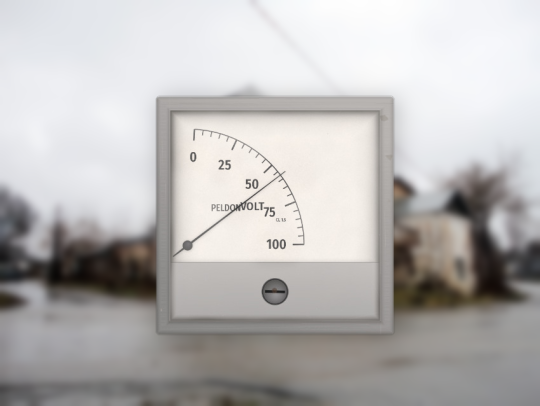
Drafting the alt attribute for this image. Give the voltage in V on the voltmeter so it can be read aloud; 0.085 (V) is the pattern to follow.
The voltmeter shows 57.5 (V)
